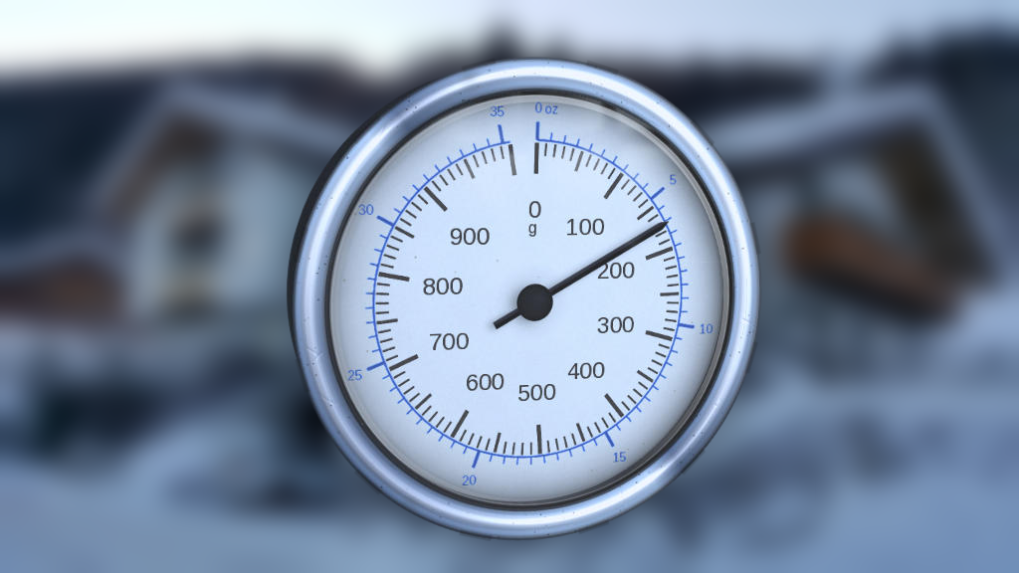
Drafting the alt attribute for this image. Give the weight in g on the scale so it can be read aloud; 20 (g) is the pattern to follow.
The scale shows 170 (g)
